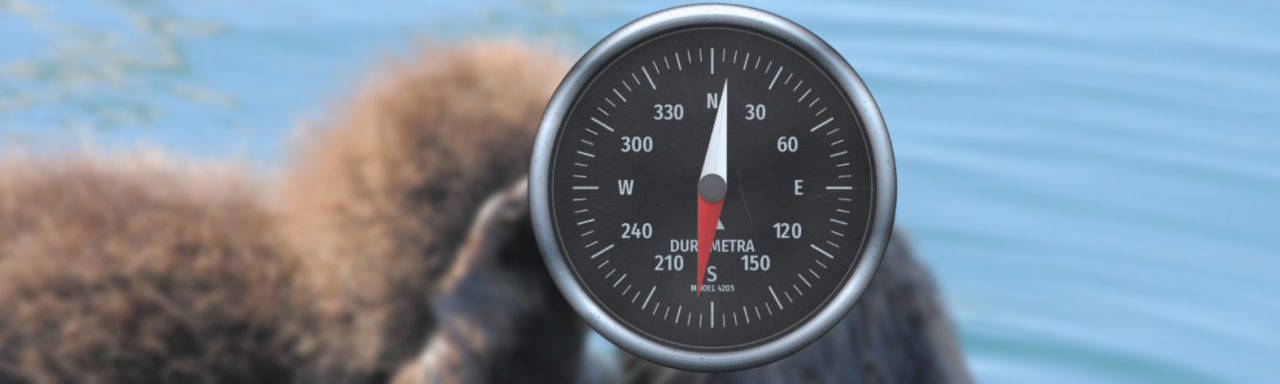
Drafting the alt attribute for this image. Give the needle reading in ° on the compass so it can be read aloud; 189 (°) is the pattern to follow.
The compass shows 187.5 (°)
